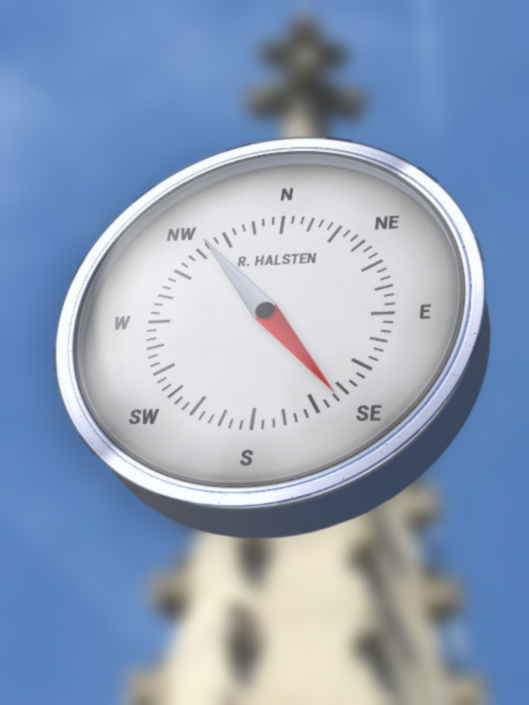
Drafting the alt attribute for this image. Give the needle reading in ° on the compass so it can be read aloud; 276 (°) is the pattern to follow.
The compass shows 140 (°)
